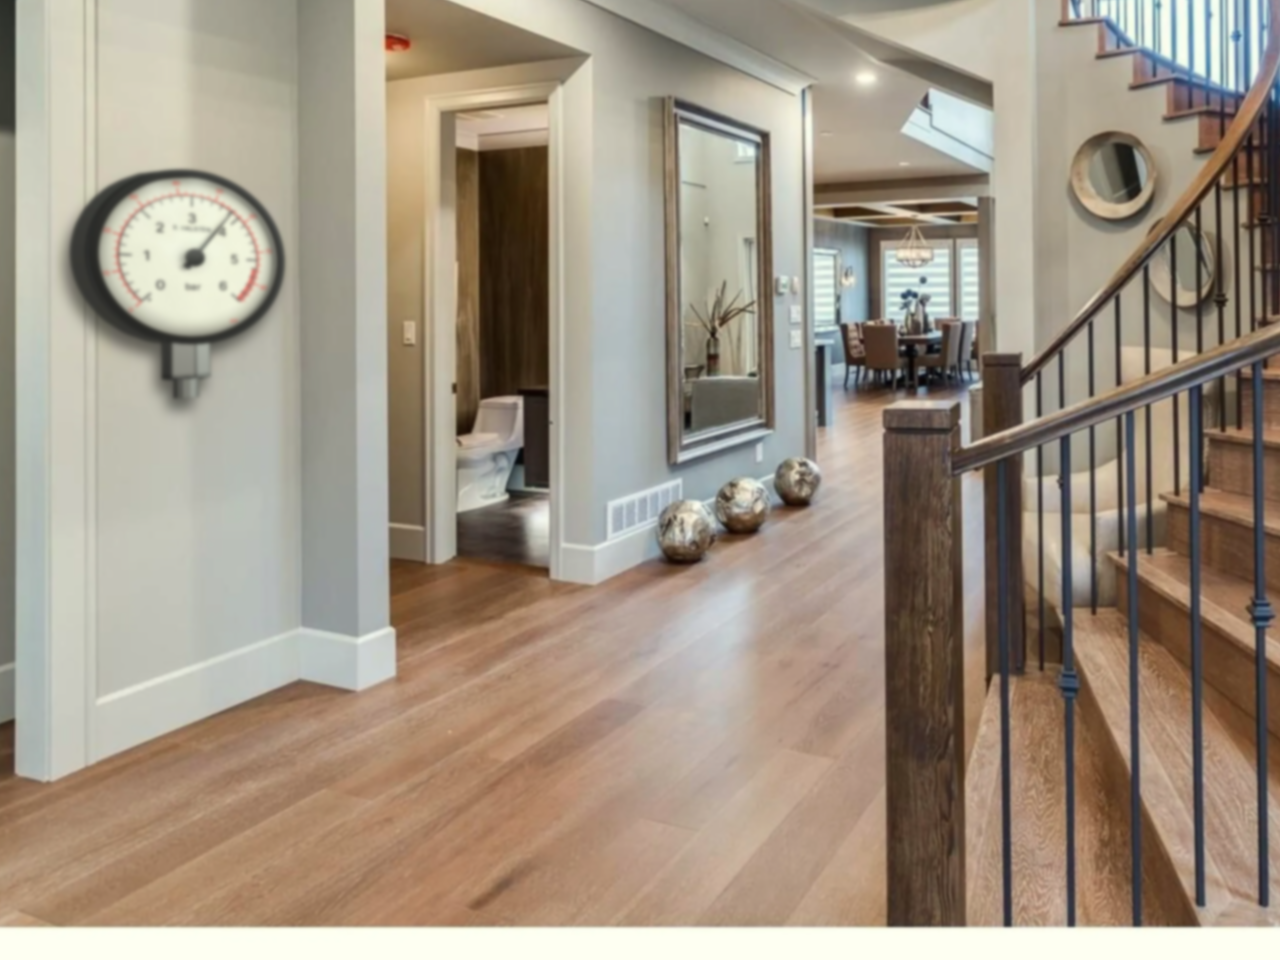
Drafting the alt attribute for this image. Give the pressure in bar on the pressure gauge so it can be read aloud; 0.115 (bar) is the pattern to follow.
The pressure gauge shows 3.8 (bar)
